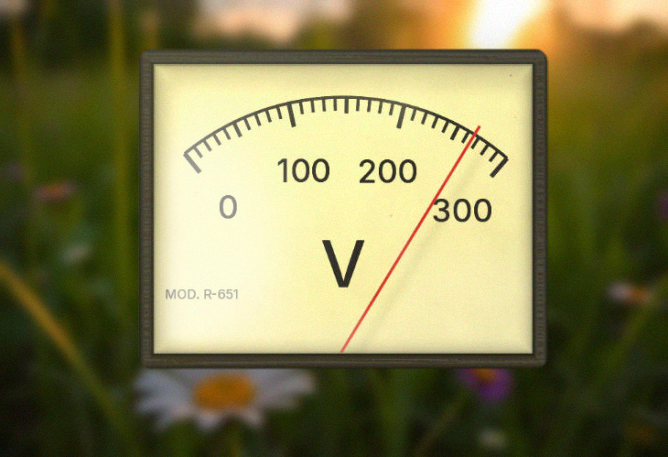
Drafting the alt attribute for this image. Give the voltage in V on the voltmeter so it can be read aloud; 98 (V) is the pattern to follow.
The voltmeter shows 265 (V)
